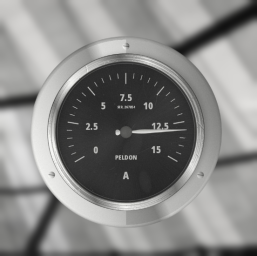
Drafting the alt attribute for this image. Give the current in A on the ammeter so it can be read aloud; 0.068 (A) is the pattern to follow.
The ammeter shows 13 (A)
